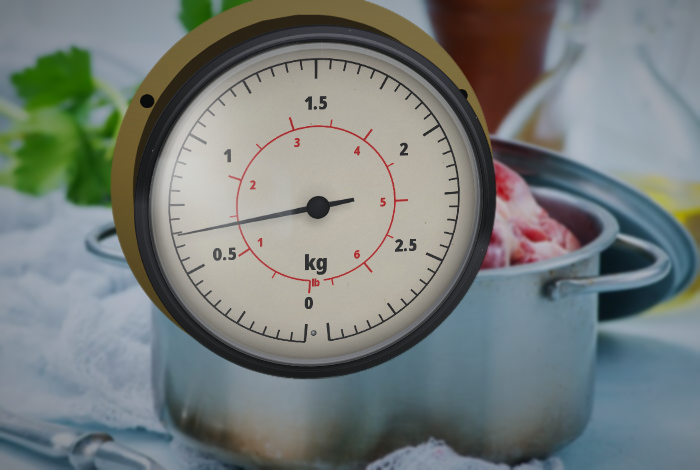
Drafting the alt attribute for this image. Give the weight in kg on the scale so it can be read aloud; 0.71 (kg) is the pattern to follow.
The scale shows 0.65 (kg)
